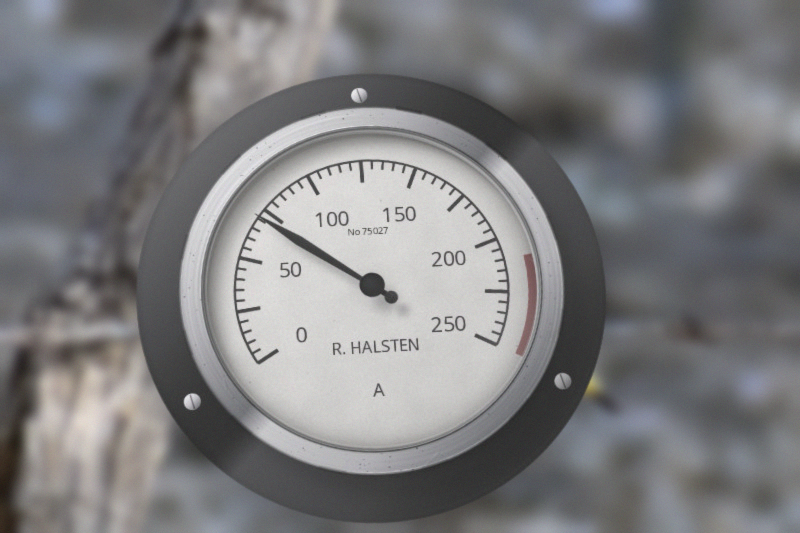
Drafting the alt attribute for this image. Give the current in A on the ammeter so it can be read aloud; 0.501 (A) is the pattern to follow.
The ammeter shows 70 (A)
